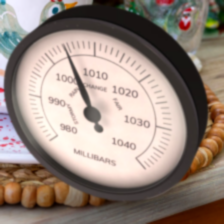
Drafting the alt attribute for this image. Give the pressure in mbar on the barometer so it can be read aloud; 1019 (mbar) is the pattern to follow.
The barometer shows 1005 (mbar)
